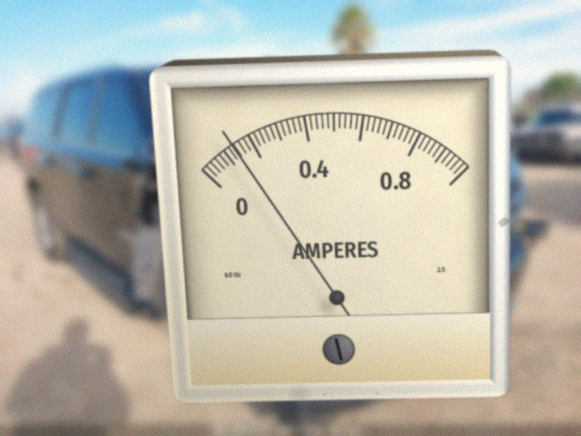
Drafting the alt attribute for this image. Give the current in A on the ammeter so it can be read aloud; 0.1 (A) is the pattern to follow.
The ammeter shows 0.14 (A)
